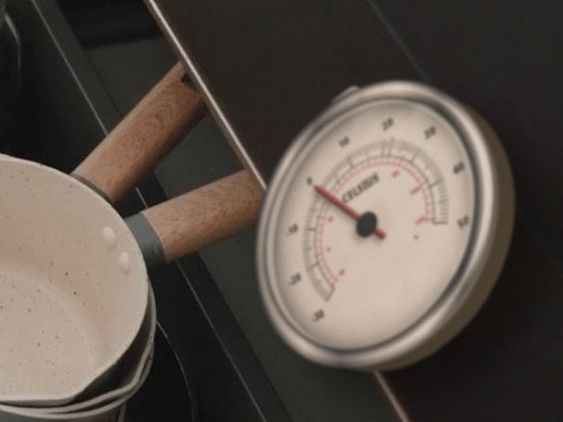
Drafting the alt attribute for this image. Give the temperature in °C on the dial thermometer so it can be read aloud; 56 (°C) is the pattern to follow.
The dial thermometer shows 0 (°C)
